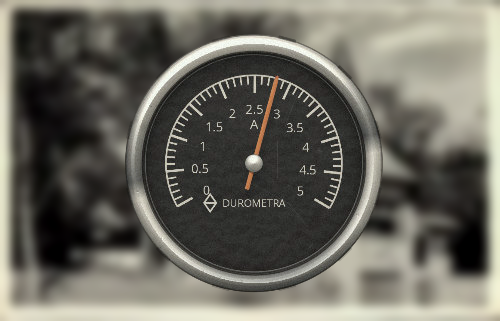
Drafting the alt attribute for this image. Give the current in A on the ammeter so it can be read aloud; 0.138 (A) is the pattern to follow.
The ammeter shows 2.8 (A)
